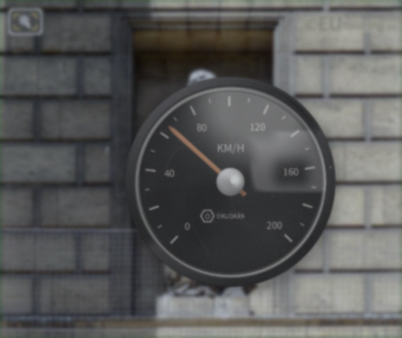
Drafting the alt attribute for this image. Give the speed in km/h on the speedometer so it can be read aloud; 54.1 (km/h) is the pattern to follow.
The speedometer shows 65 (km/h)
